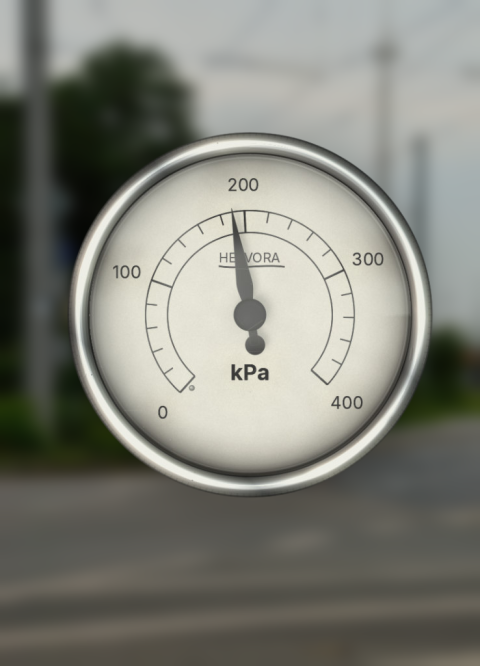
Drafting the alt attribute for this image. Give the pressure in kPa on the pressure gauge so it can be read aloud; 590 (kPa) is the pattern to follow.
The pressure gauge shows 190 (kPa)
